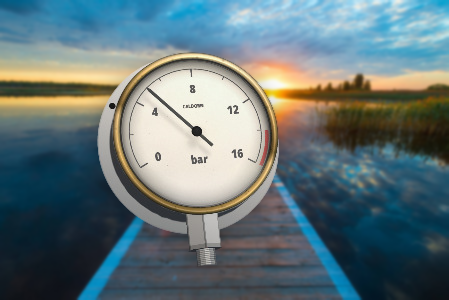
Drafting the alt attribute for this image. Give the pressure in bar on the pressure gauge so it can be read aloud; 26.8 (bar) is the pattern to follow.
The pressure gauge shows 5 (bar)
